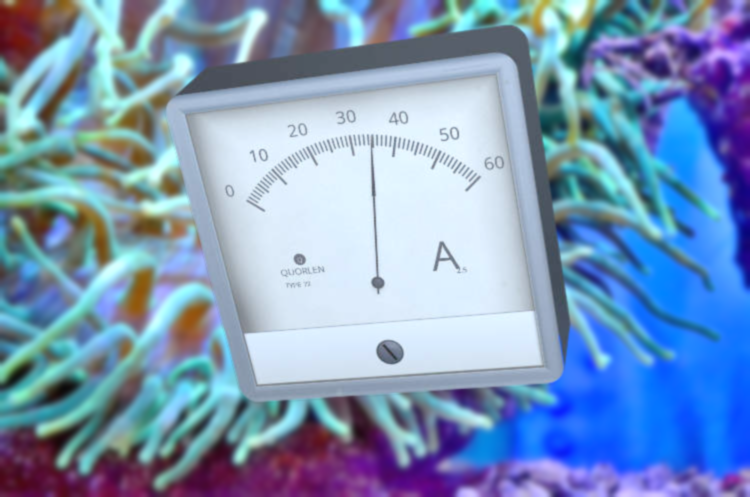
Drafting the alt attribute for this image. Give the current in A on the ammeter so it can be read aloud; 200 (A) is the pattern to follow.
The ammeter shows 35 (A)
